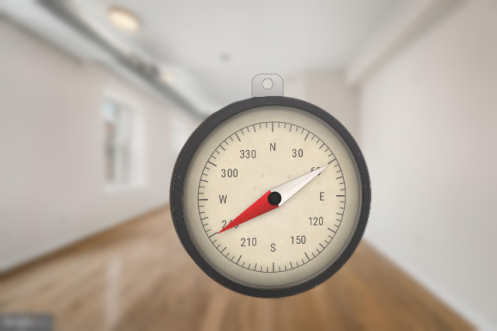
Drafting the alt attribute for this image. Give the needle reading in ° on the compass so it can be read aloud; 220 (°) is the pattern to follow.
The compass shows 240 (°)
